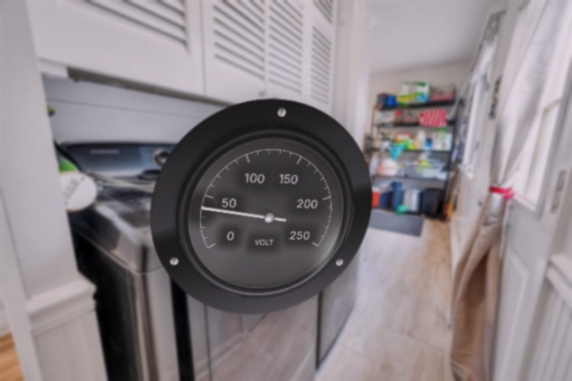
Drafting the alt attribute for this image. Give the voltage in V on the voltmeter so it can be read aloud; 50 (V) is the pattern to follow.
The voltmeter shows 40 (V)
